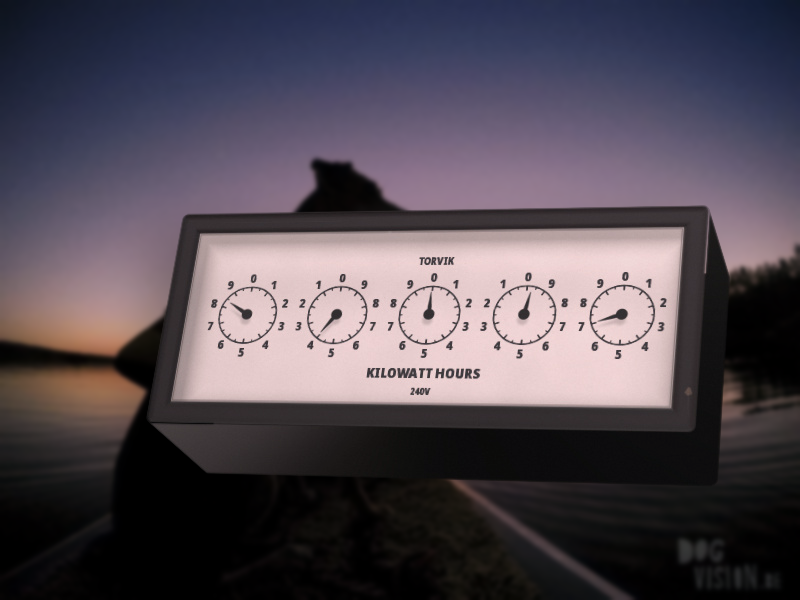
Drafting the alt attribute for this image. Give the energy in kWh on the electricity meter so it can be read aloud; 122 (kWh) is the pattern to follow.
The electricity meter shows 83997 (kWh)
